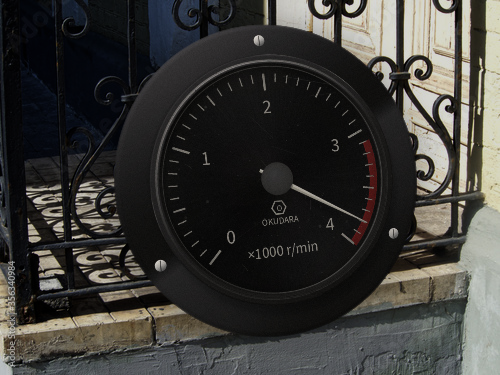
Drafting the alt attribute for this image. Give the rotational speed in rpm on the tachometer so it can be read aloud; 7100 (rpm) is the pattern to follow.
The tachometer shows 3800 (rpm)
